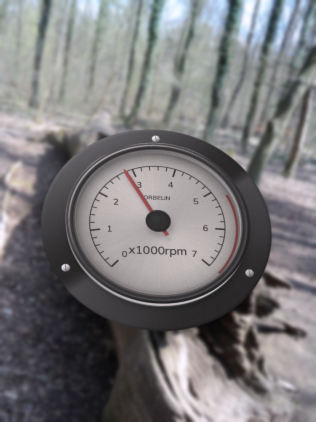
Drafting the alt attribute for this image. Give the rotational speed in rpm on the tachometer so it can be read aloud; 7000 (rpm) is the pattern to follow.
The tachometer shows 2800 (rpm)
